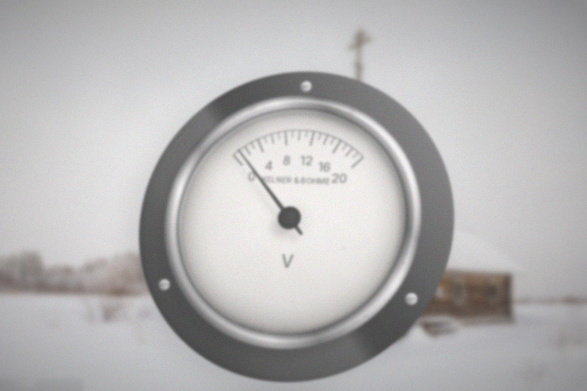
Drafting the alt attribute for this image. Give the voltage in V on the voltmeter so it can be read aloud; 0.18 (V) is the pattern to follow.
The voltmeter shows 1 (V)
